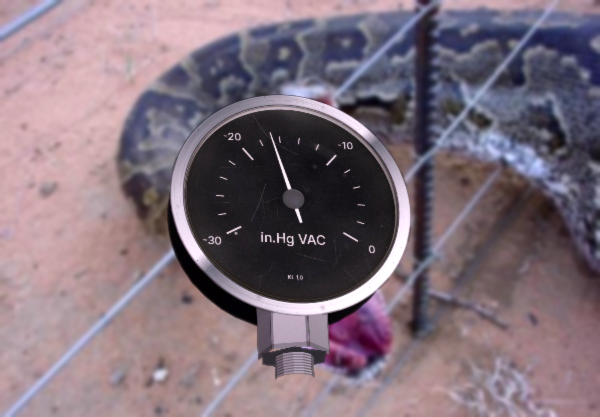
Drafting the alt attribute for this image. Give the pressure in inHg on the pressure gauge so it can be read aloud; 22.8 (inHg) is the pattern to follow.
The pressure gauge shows -17 (inHg)
